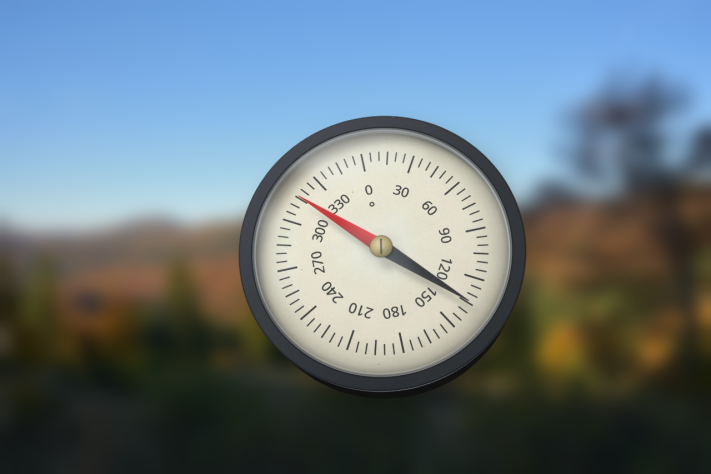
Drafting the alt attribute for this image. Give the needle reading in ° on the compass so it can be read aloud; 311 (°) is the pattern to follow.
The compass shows 315 (°)
